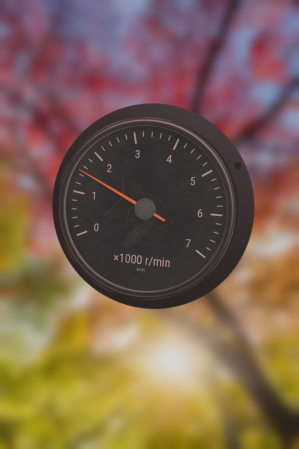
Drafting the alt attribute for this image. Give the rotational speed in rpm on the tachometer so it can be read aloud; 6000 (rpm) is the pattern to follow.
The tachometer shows 1500 (rpm)
